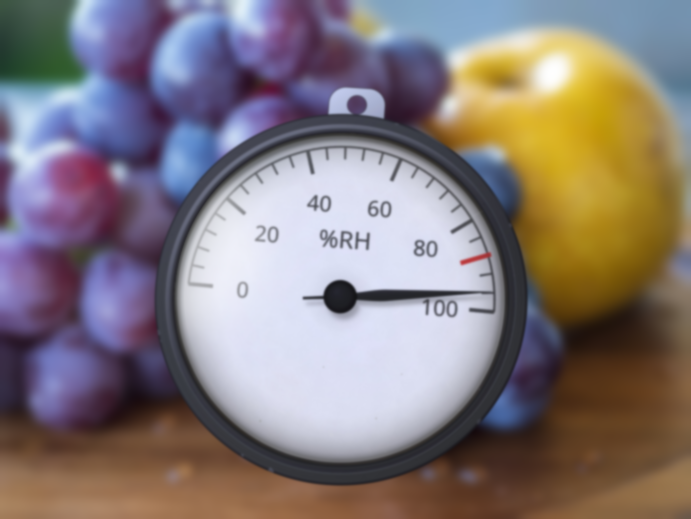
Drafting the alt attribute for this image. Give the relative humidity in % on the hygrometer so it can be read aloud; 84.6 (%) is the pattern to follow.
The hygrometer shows 96 (%)
